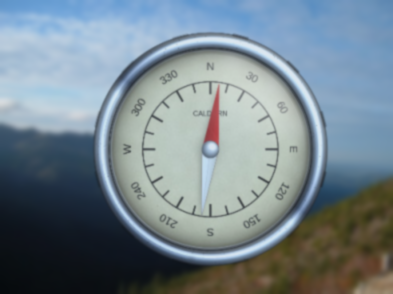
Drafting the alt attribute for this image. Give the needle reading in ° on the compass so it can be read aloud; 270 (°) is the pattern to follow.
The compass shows 7.5 (°)
